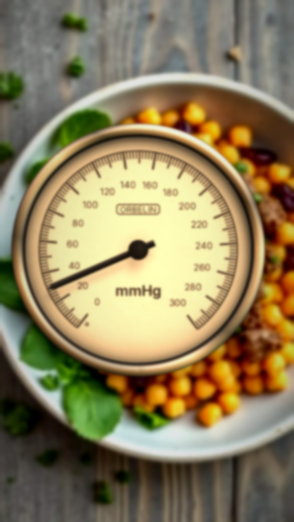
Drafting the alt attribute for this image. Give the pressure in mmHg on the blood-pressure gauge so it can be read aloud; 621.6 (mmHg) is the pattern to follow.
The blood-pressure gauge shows 30 (mmHg)
